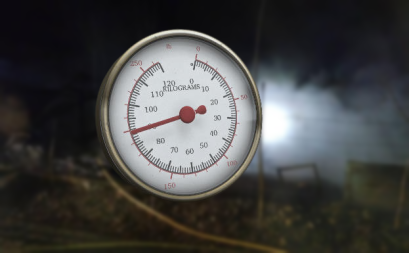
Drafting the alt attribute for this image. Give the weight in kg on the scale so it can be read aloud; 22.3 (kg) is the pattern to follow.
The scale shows 90 (kg)
